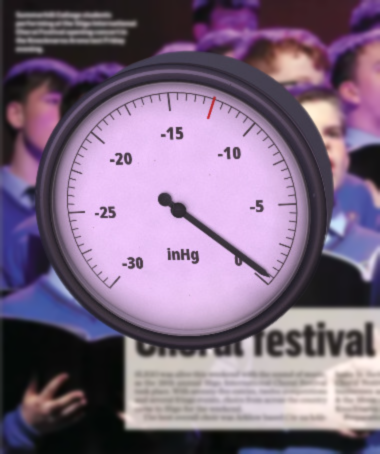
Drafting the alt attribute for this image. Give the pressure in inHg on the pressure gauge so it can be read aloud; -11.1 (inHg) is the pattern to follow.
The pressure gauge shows -0.5 (inHg)
